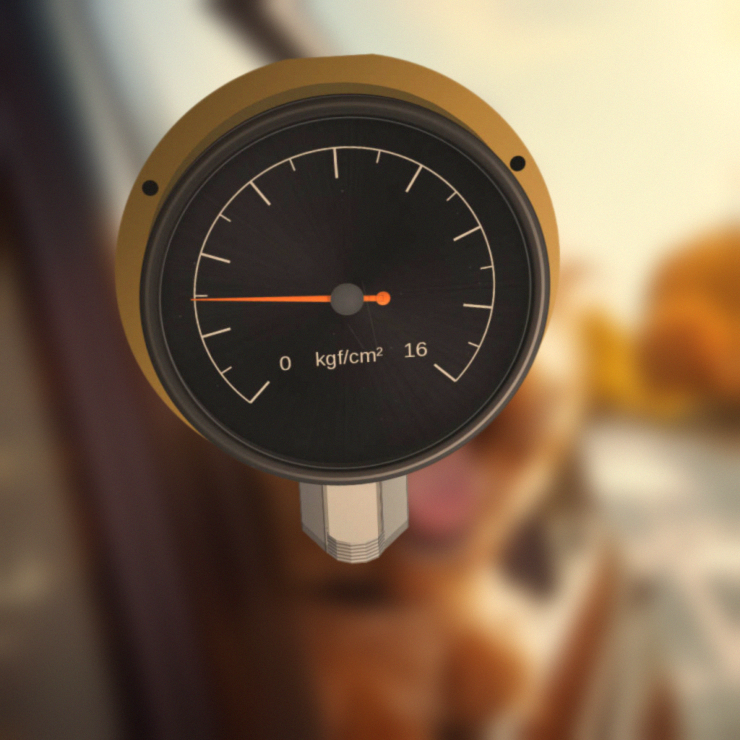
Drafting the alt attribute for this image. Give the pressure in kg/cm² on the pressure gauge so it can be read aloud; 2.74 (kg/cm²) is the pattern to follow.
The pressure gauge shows 3 (kg/cm²)
